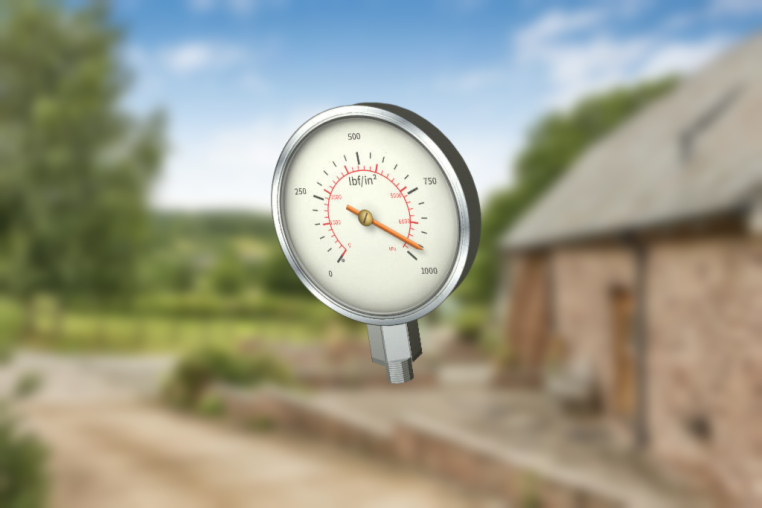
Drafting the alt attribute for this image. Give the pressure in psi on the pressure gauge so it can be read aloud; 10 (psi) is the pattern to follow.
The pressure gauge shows 950 (psi)
